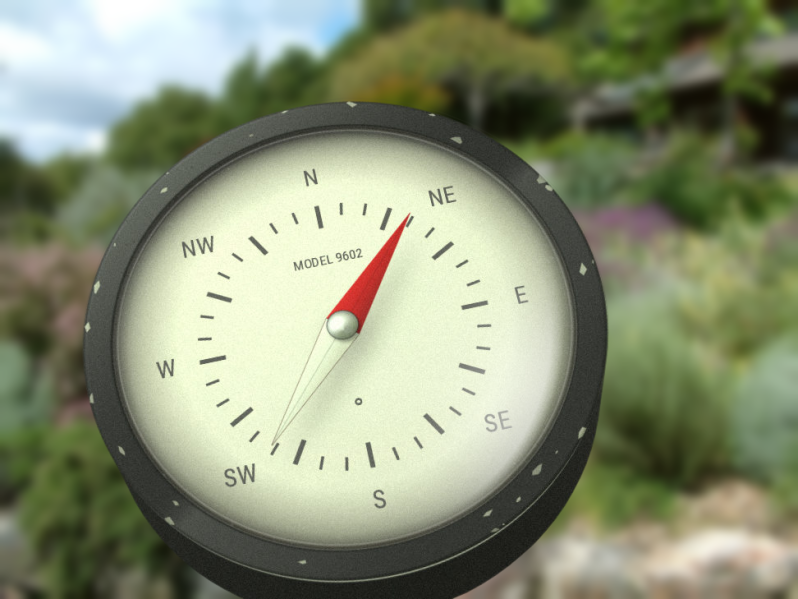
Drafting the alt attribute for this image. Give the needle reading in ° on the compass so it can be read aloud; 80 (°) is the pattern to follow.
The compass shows 40 (°)
